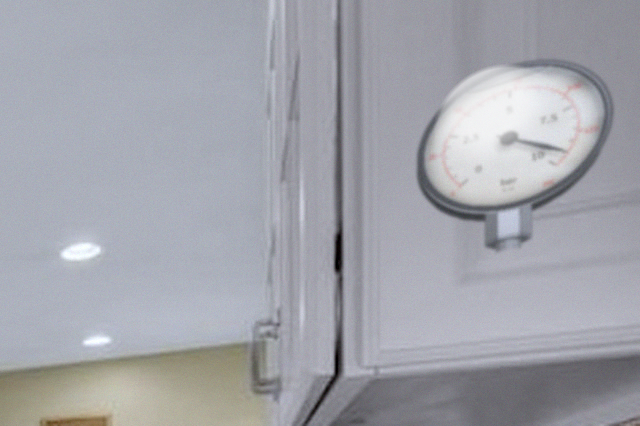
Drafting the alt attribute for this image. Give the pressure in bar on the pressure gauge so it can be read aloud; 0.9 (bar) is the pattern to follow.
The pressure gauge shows 9.5 (bar)
